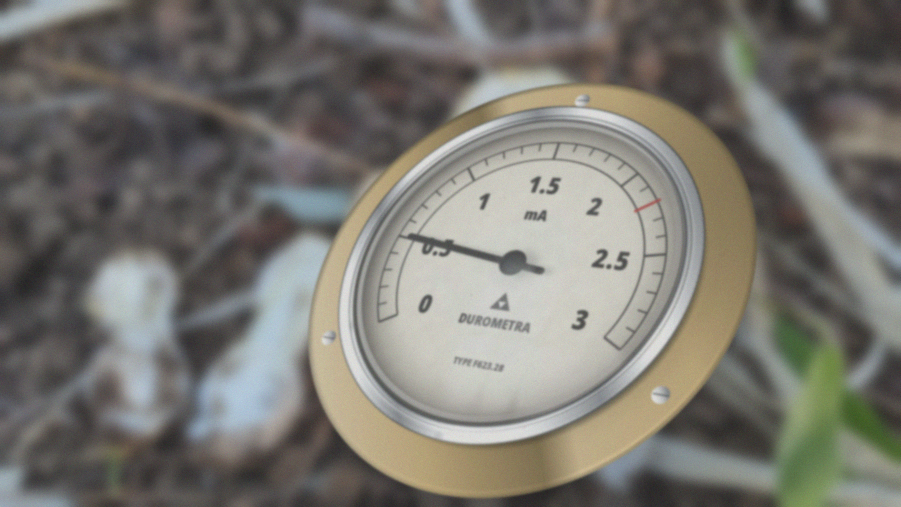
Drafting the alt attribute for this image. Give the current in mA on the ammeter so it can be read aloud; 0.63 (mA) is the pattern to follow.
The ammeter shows 0.5 (mA)
